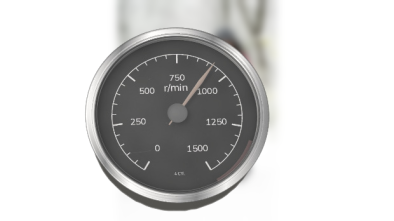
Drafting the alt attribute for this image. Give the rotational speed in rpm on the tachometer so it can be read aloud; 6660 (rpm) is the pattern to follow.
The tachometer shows 925 (rpm)
